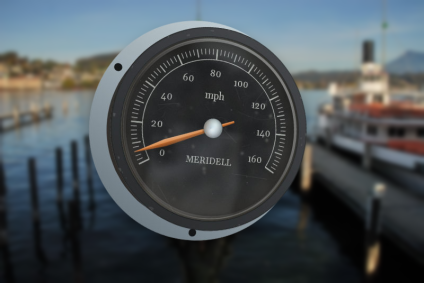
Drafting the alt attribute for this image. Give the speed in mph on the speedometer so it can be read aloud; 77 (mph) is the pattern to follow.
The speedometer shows 6 (mph)
